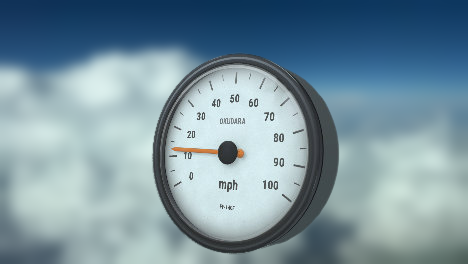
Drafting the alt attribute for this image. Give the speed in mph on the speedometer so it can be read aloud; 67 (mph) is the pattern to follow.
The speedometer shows 12.5 (mph)
